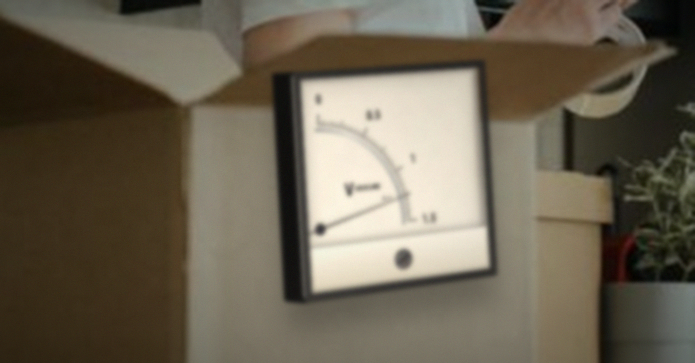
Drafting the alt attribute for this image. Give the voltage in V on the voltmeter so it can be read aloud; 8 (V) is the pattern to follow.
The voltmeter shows 1.25 (V)
